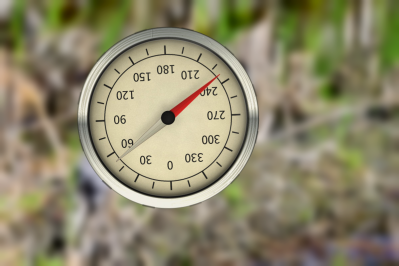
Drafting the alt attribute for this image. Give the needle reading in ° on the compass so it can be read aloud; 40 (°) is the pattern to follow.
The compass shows 232.5 (°)
